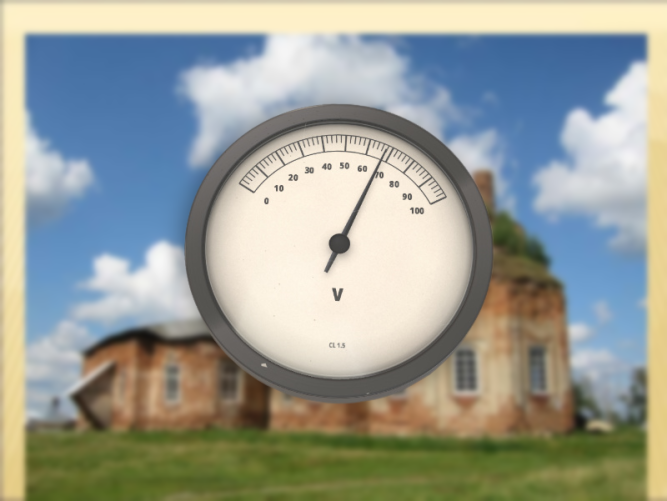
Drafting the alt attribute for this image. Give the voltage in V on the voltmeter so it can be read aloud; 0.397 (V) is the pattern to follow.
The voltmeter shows 68 (V)
